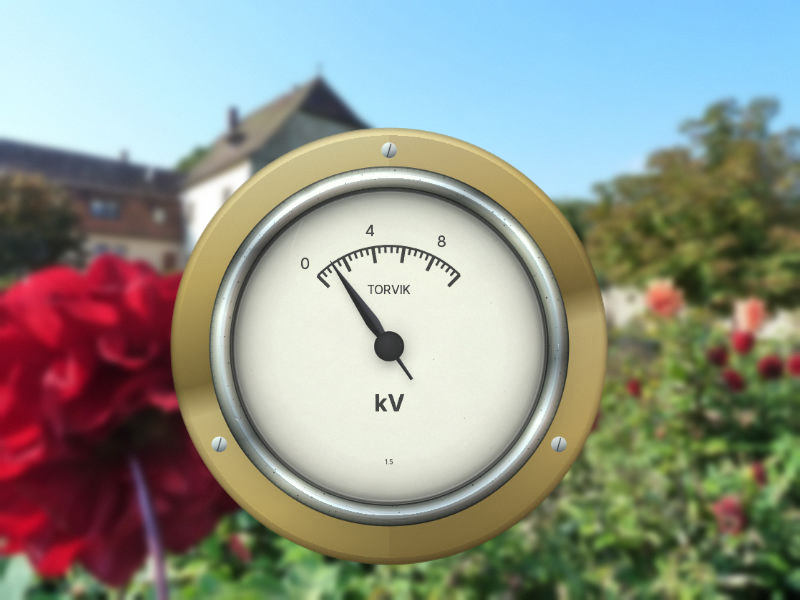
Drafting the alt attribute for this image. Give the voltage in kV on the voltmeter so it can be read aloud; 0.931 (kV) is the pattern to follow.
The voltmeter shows 1.2 (kV)
